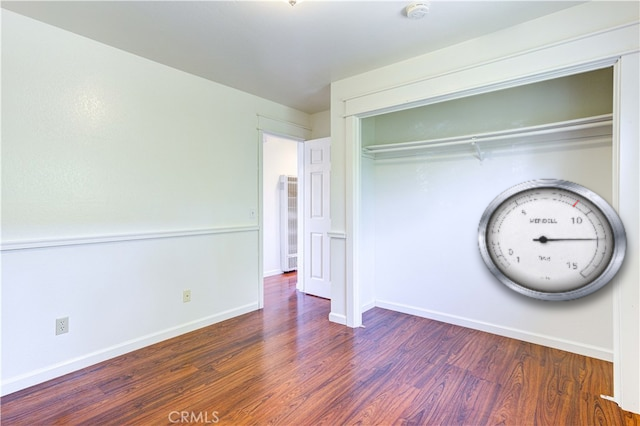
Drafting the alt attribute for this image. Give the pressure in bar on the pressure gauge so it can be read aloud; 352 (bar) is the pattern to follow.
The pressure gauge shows 12 (bar)
